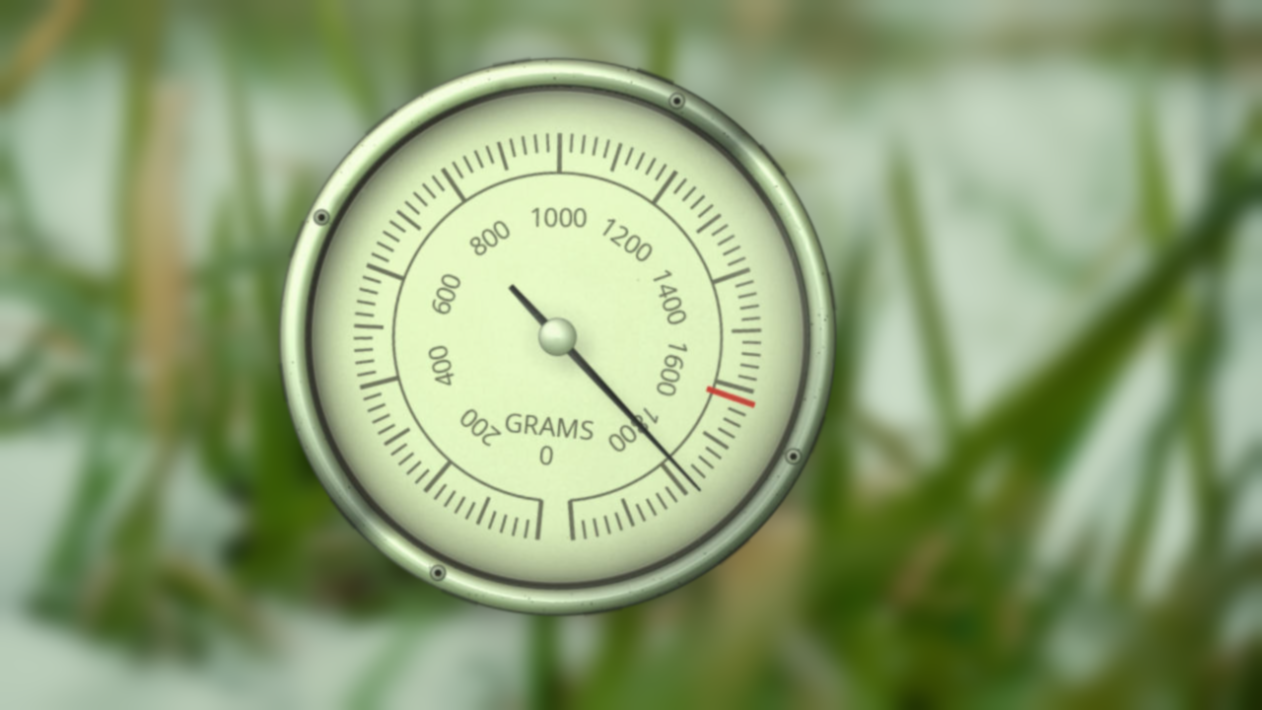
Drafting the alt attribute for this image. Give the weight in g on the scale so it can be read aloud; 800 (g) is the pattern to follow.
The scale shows 1780 (g)
